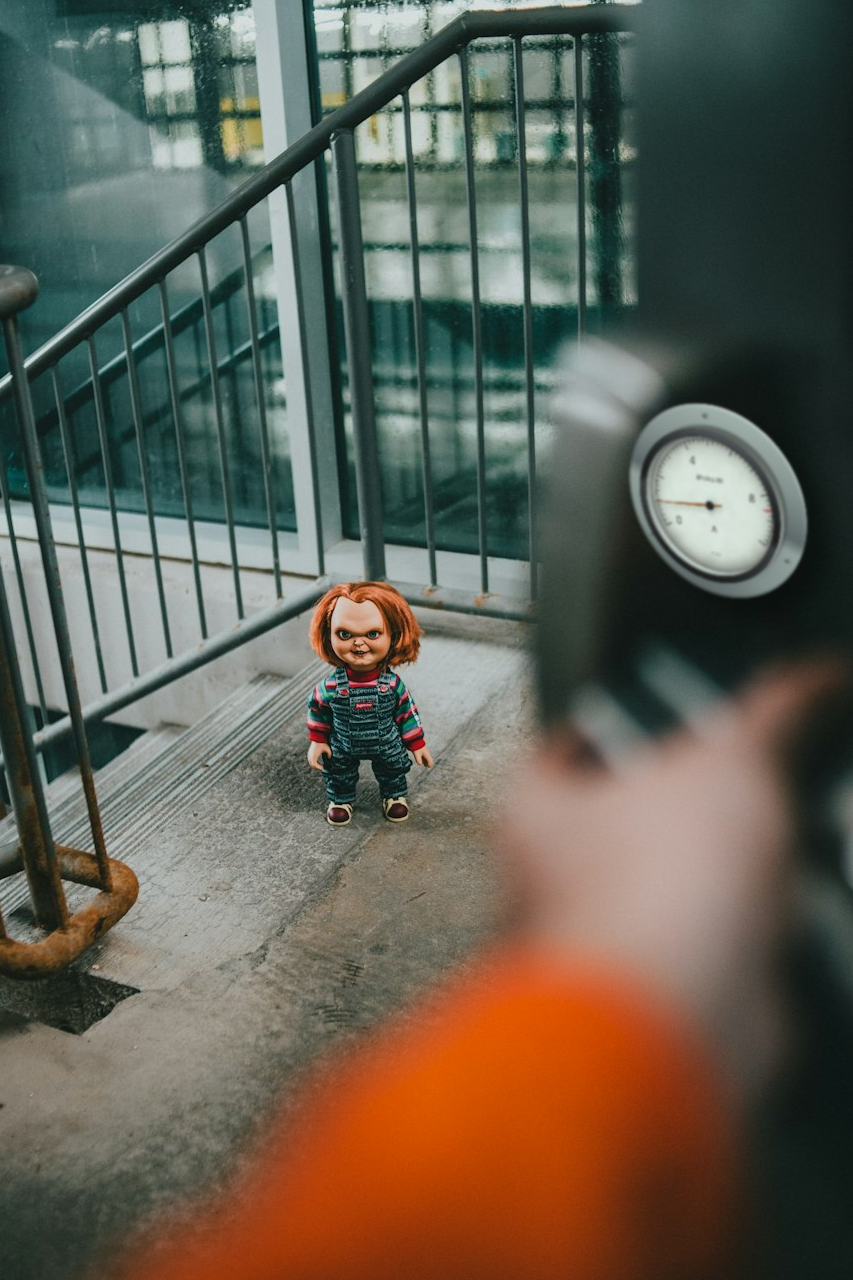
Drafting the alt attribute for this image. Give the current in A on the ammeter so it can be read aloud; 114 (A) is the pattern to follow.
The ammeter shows 1 (A)
